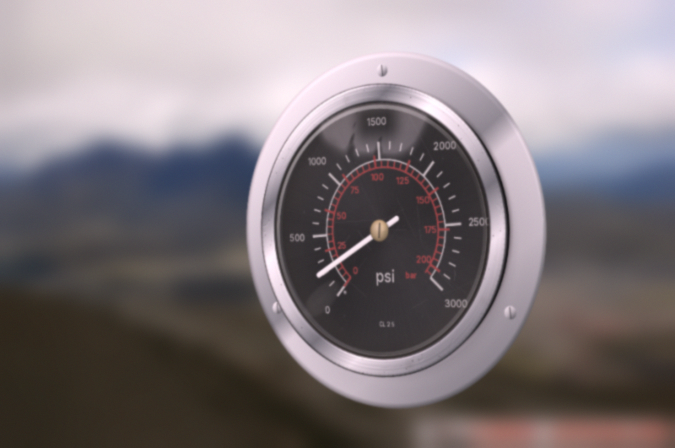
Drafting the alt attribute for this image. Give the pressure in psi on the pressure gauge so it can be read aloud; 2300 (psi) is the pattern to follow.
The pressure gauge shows 200 (psi)
